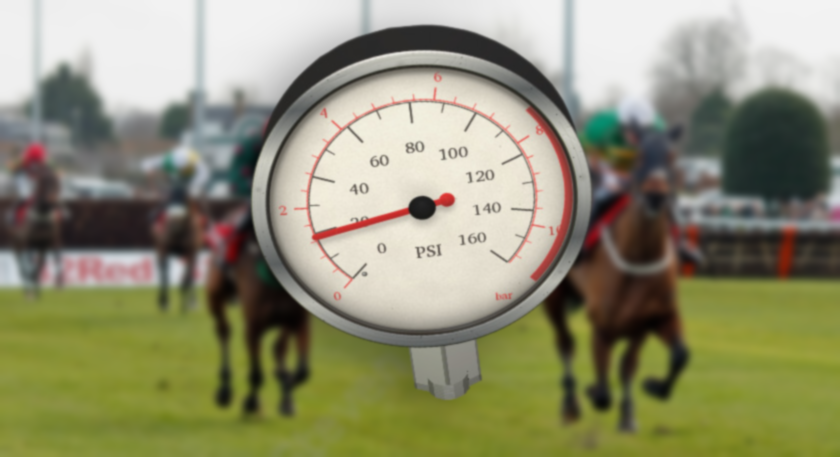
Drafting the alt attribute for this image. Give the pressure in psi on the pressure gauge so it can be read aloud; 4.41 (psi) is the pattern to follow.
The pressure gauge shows 20 (psi)
